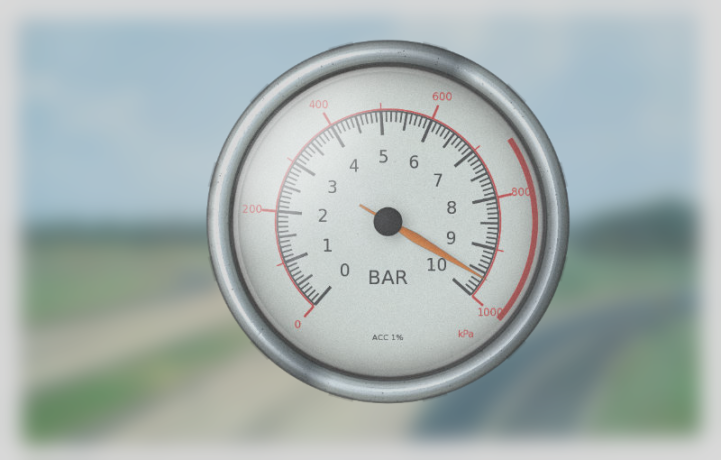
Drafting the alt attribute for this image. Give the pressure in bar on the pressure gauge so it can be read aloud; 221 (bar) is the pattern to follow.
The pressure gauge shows 9.6 (bar)
